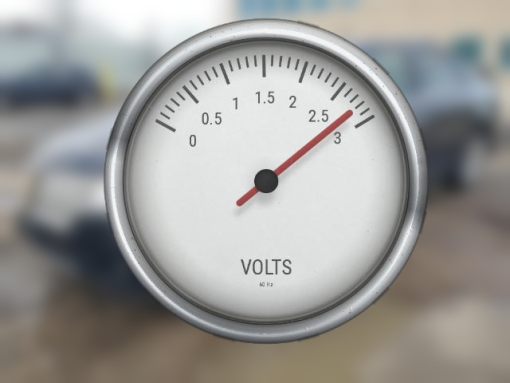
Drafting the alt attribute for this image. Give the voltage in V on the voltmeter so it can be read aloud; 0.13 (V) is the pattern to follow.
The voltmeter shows 2.8 (V)
